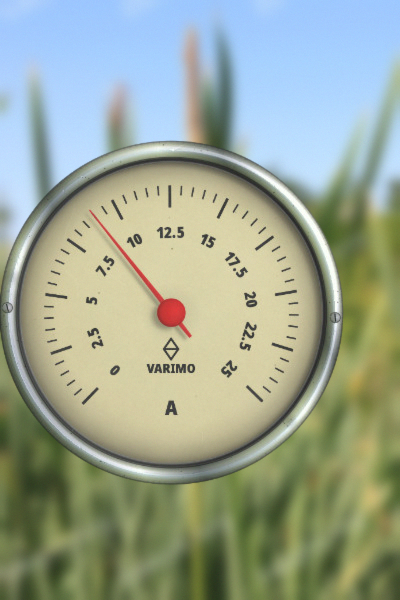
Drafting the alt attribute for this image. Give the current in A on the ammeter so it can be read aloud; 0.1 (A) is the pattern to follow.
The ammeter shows 9 (A)
